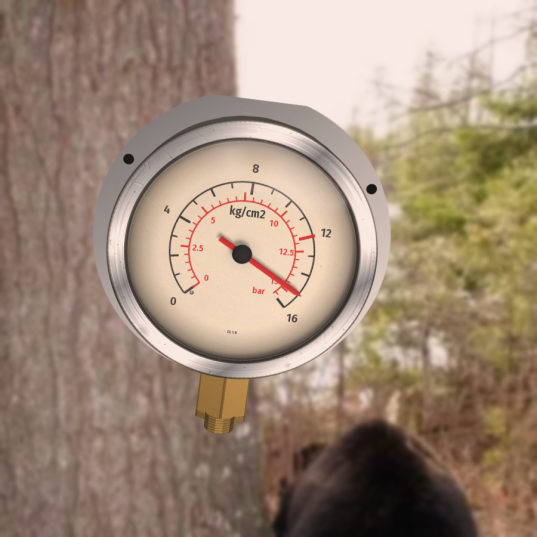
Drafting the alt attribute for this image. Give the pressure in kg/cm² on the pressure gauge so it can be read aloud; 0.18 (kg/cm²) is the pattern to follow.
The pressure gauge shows 15 (kg/cm²)
